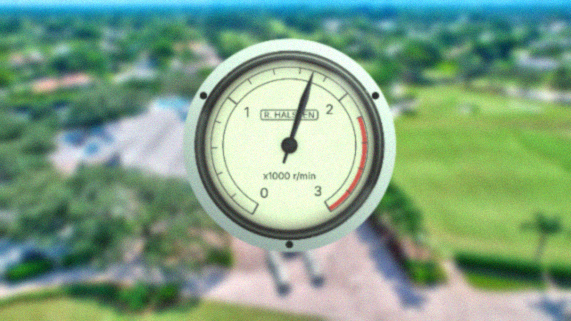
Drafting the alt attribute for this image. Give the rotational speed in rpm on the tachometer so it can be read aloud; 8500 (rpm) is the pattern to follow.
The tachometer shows 1700 (rpm)
